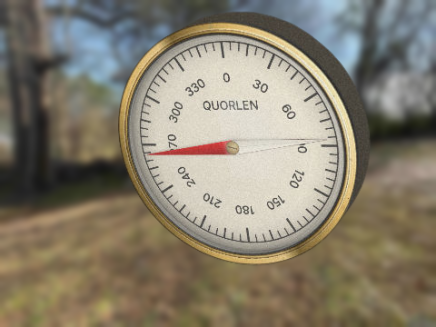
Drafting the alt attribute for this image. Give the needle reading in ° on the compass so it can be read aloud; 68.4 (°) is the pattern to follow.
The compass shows 265 (°)
